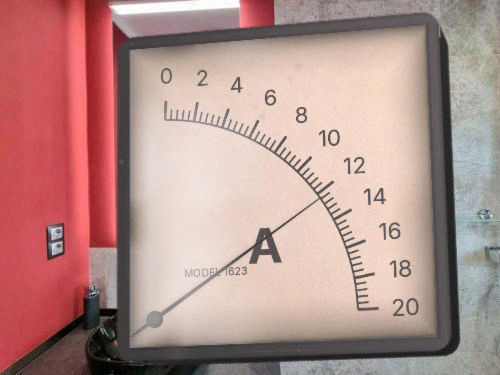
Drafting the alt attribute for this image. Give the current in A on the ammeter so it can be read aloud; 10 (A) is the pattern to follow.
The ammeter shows 12.4 (A)
